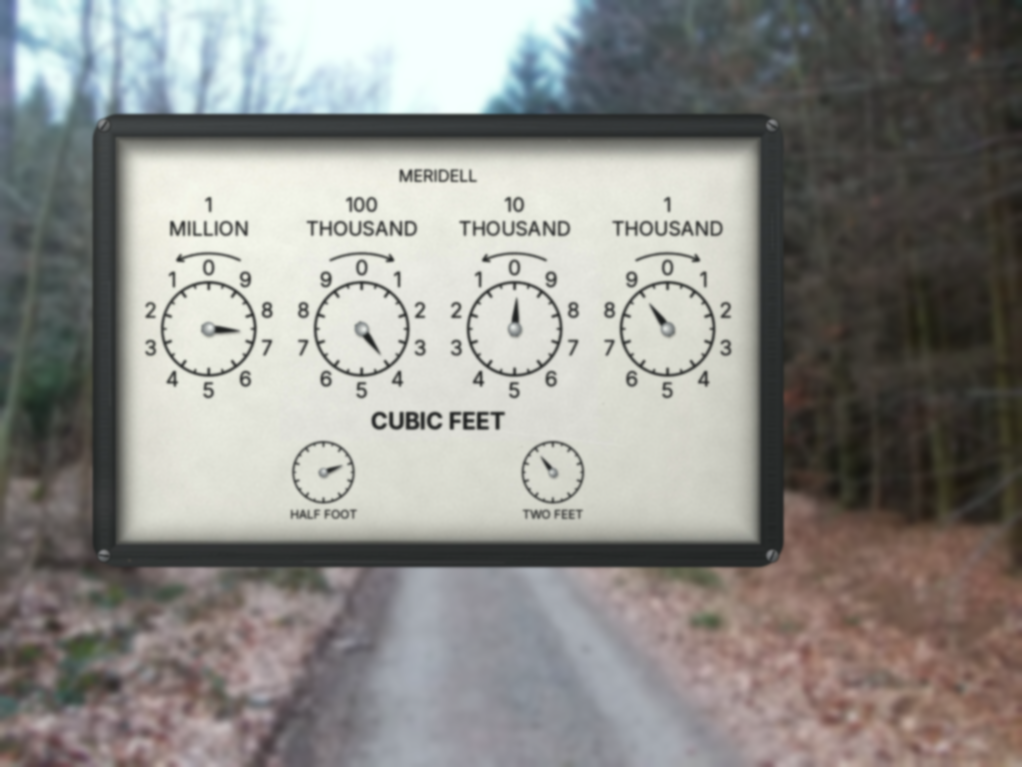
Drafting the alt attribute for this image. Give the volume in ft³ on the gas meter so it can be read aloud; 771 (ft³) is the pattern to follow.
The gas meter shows 739900 (ft³)
